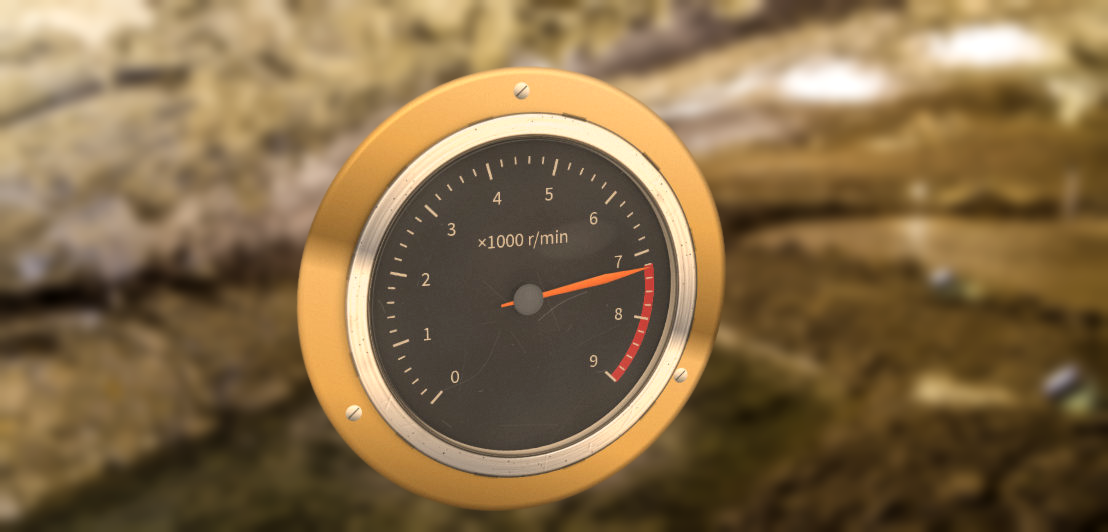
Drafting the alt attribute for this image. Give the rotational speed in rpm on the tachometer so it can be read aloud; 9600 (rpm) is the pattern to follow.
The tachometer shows 7200 (rpm)
